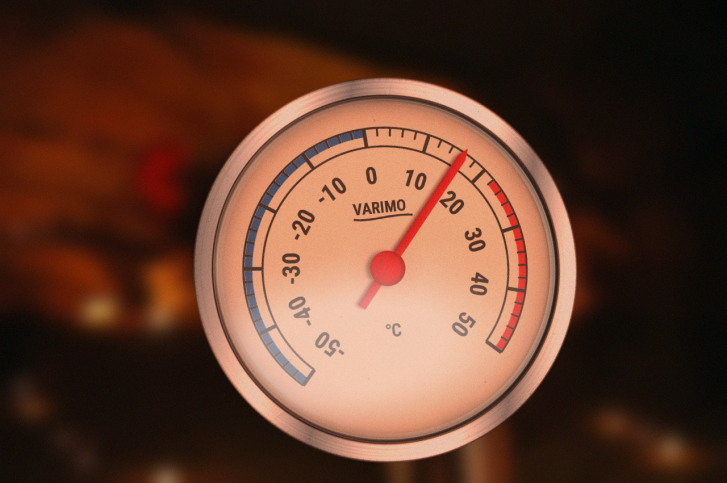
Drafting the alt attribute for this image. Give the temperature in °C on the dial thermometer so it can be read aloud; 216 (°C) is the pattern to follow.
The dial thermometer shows 16 (°C)
